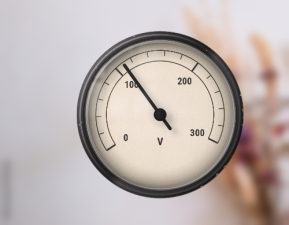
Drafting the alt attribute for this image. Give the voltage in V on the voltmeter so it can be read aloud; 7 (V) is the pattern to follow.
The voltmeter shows 110 (V)
